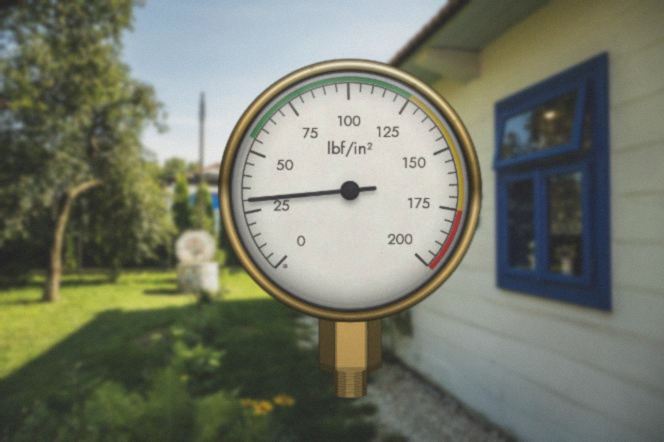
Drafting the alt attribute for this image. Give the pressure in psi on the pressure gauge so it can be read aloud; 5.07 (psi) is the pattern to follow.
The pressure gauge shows 30 (psi)
